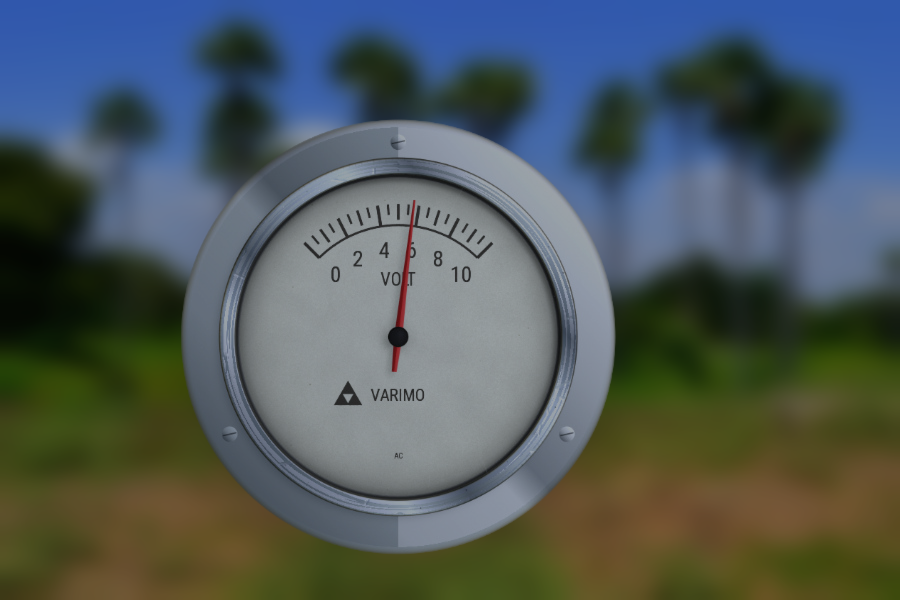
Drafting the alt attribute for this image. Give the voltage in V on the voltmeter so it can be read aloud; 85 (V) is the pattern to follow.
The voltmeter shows 5.75 (V)
